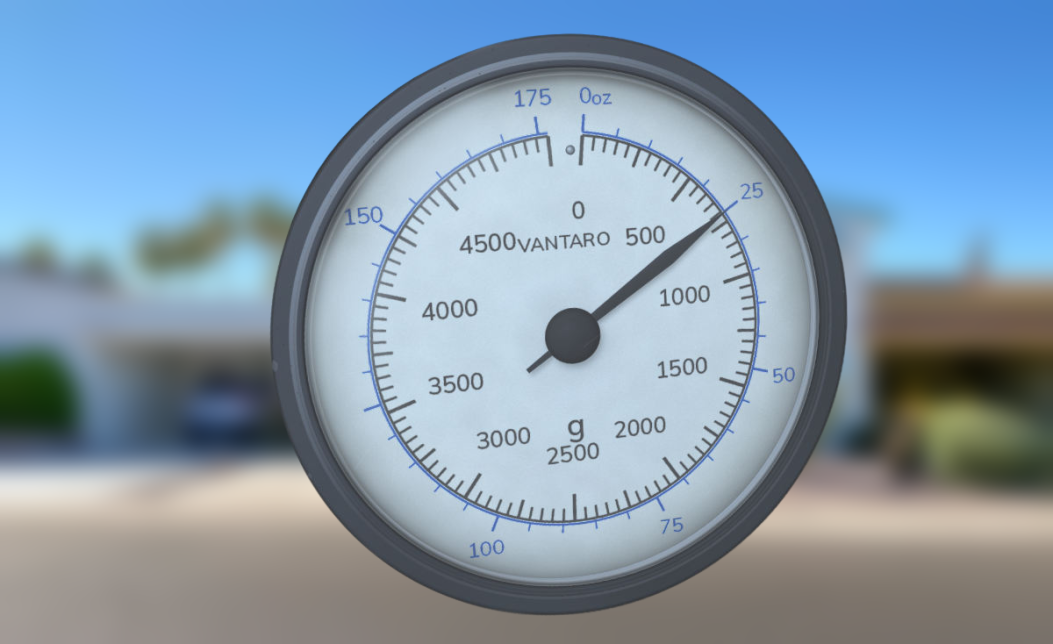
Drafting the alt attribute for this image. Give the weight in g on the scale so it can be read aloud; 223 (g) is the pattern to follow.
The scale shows 700 (g)
